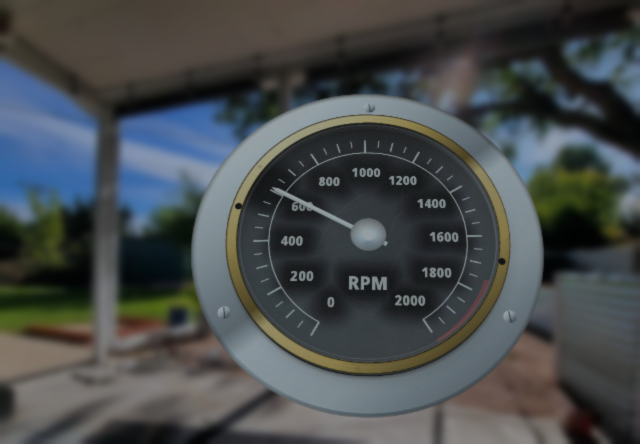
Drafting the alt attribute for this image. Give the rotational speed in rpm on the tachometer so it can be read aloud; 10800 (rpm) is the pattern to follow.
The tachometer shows 600 (rpm)
